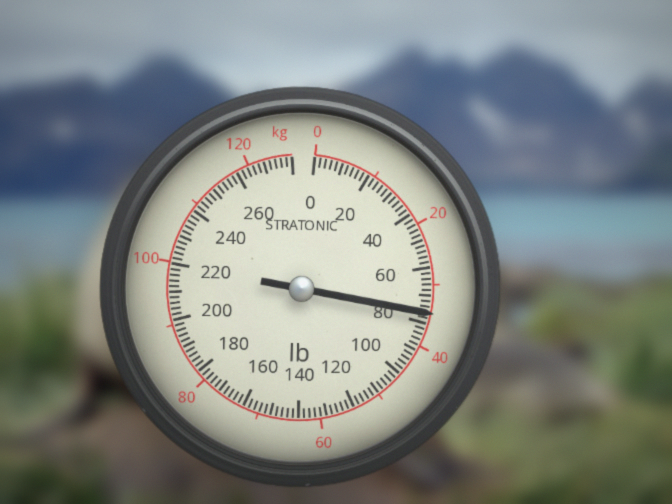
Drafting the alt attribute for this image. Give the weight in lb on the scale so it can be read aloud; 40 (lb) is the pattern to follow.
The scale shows 76 (lb)
